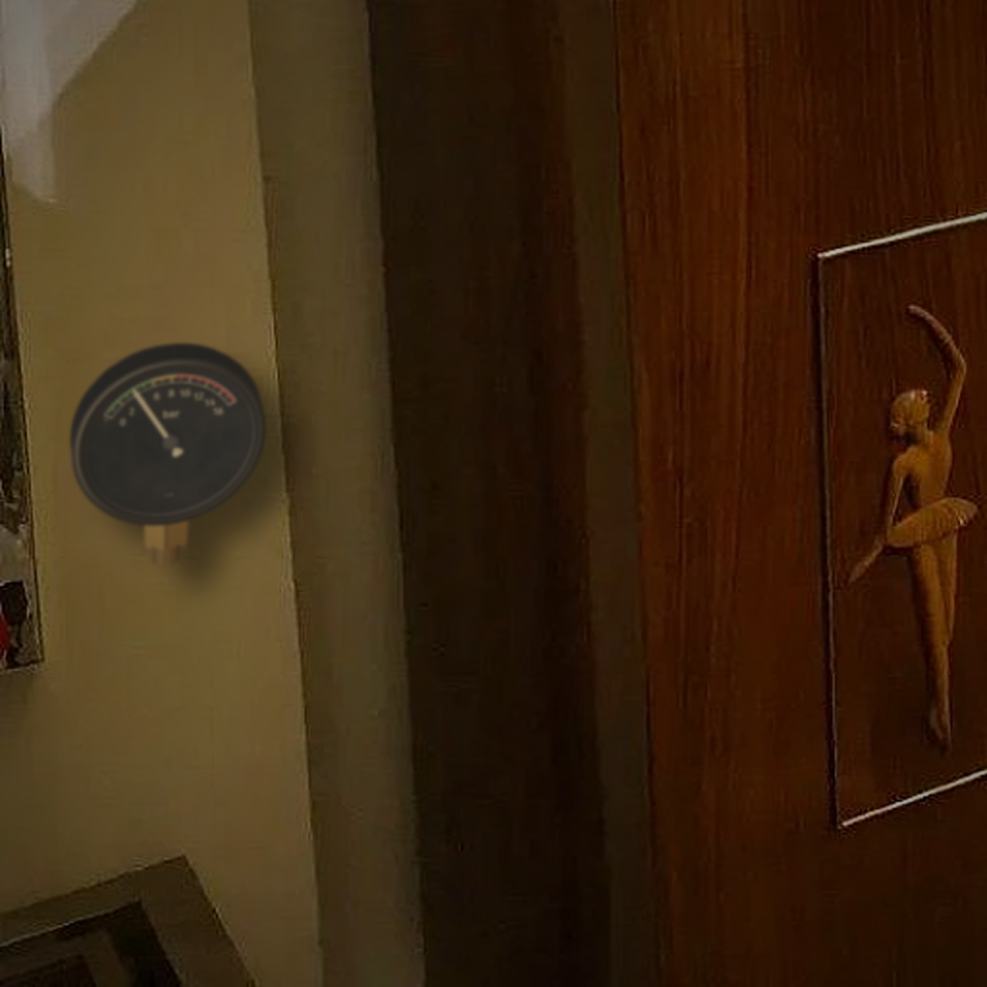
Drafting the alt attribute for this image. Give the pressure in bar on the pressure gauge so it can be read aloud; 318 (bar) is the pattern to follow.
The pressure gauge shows 4 (bar)
